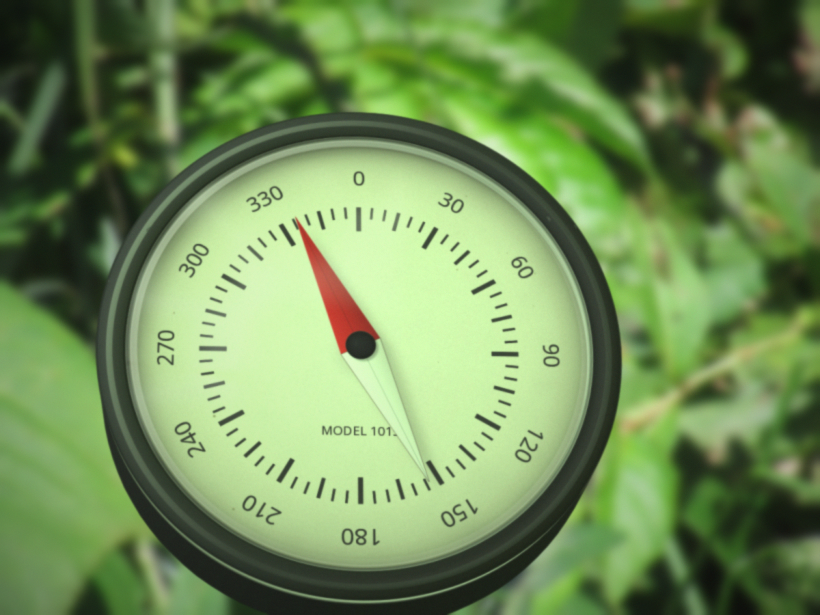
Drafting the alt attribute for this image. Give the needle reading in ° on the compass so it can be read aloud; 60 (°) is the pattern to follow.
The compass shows 335 (°)
